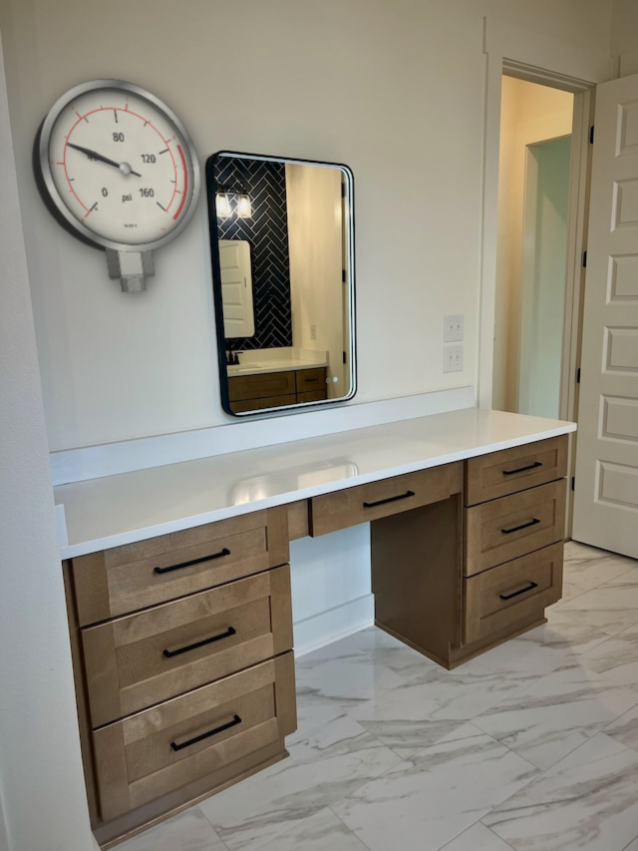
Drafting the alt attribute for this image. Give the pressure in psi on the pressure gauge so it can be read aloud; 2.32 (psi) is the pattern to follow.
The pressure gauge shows 40 (psi)
